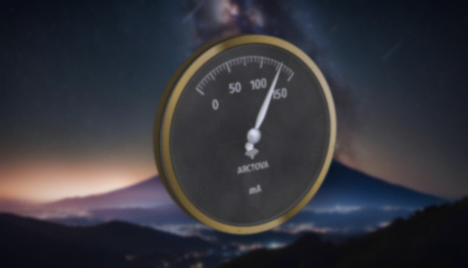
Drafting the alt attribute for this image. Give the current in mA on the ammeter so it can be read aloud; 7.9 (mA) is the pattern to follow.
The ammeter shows 125 (mA)
